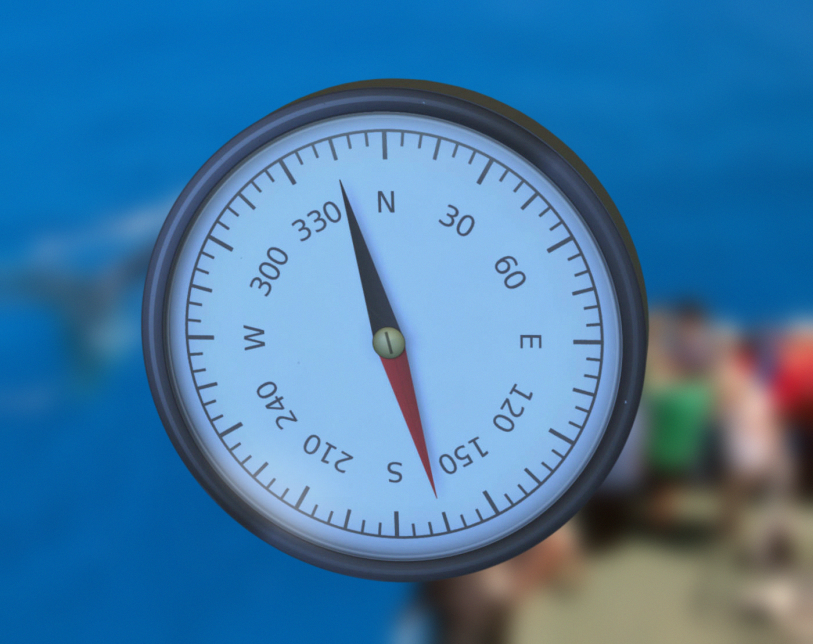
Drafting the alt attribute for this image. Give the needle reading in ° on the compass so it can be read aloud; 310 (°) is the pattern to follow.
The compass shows 165 (°)
